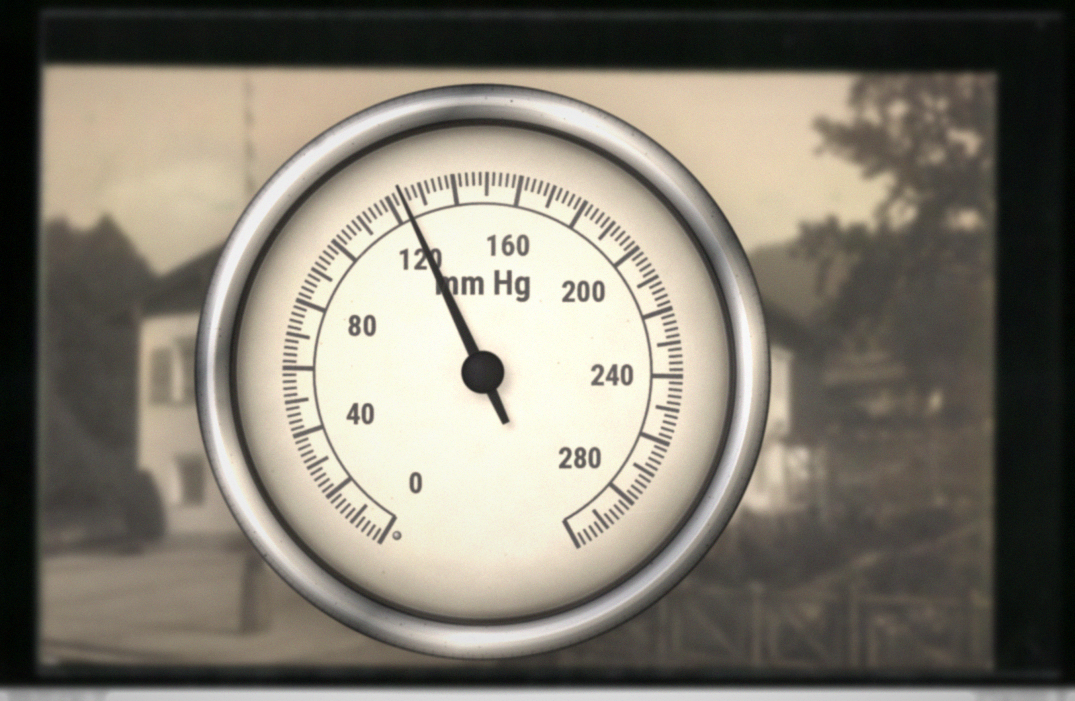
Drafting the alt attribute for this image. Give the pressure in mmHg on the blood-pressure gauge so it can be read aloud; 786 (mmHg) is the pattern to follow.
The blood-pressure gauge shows 124 (mmHg)
